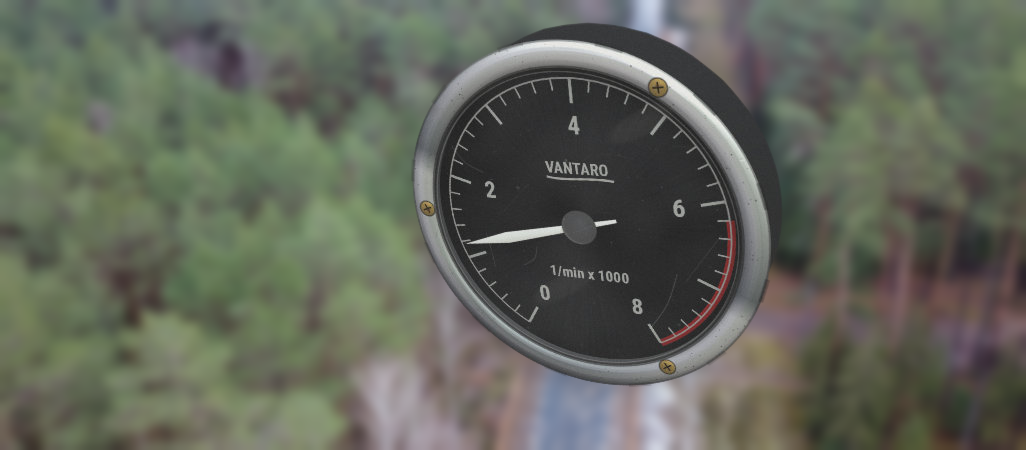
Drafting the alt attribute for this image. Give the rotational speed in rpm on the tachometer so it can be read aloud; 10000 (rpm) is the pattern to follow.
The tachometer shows 1200 (rpm)
